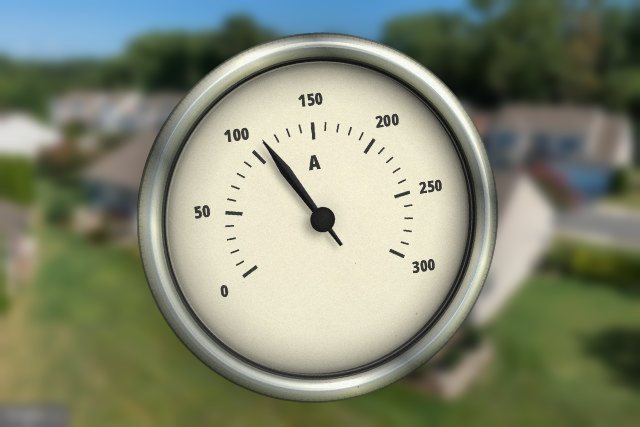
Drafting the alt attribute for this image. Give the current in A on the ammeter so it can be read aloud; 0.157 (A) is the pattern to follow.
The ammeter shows 110 (A)
